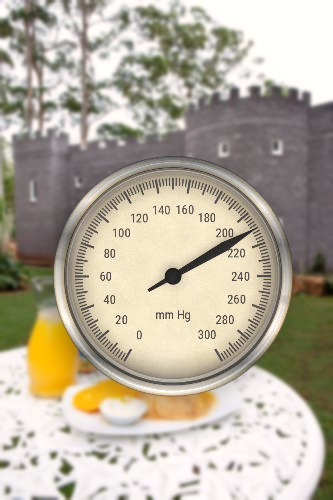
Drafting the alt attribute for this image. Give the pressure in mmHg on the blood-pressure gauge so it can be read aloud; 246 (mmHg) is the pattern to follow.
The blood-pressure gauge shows 210 (mmHg)
